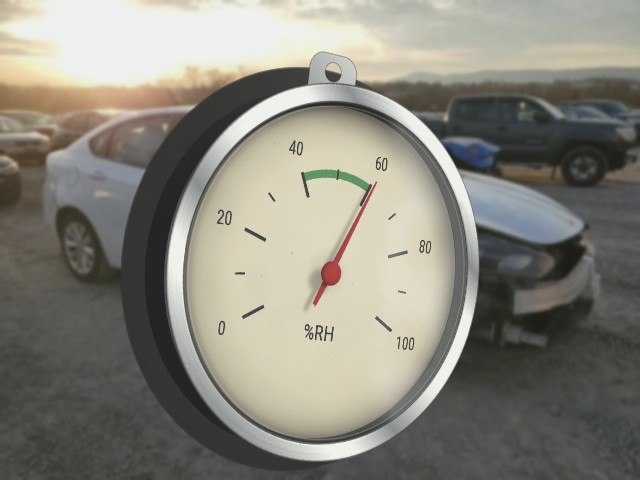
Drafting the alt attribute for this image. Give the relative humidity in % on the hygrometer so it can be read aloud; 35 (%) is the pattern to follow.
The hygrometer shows 60 (%)
